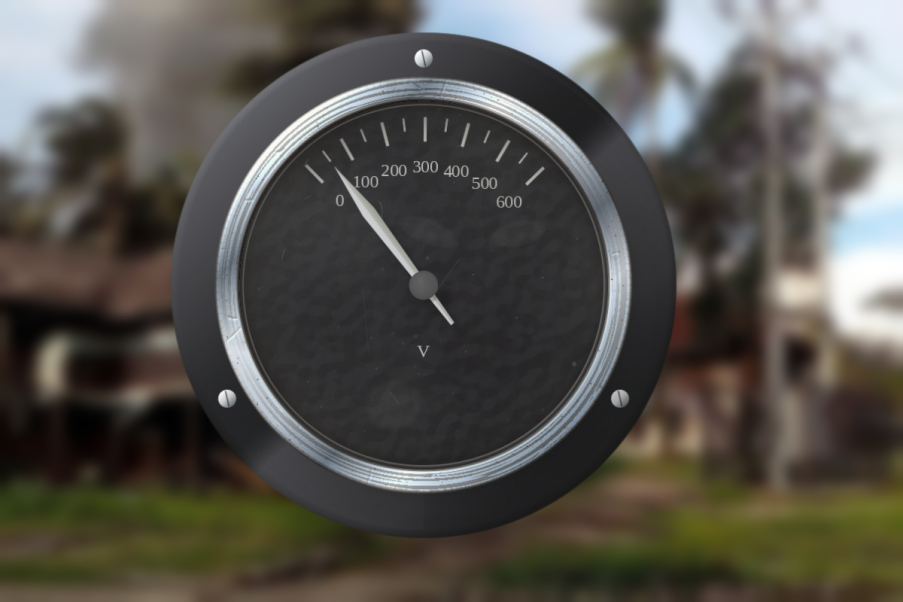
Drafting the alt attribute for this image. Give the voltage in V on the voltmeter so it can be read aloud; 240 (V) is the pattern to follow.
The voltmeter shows 50 (V)
